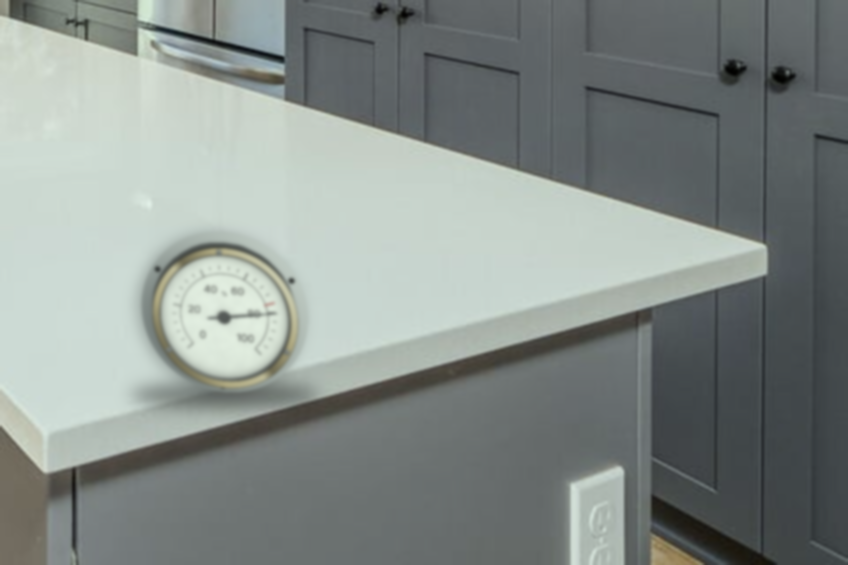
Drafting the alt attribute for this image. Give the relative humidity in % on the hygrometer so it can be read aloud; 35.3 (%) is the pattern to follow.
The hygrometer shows 80 (%)
